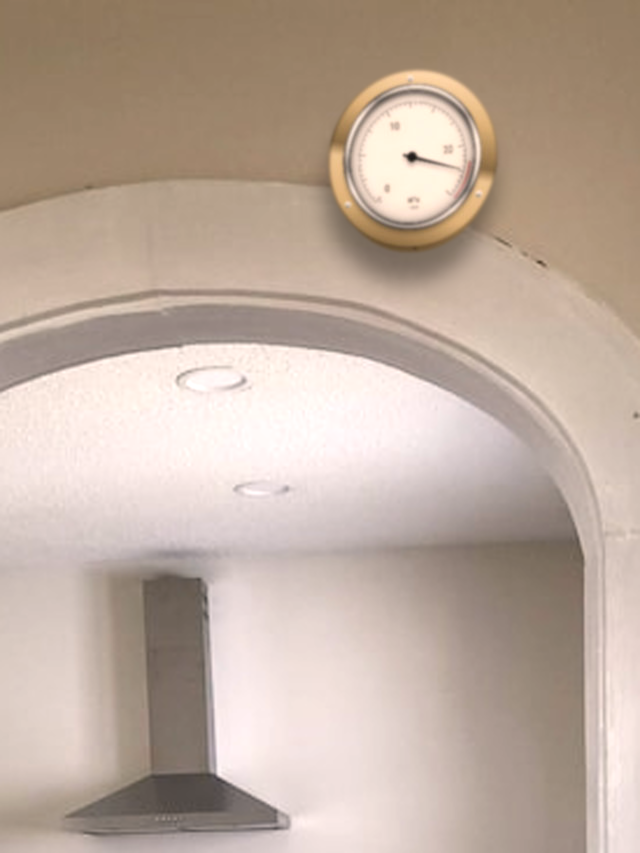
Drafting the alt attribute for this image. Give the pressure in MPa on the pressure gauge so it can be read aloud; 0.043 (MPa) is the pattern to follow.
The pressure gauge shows 22.5 (MPa)
